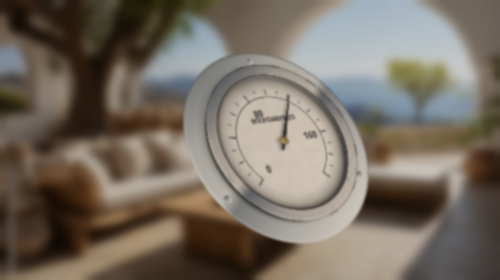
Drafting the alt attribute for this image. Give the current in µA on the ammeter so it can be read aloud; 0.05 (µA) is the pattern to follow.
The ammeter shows 120 (µA)
